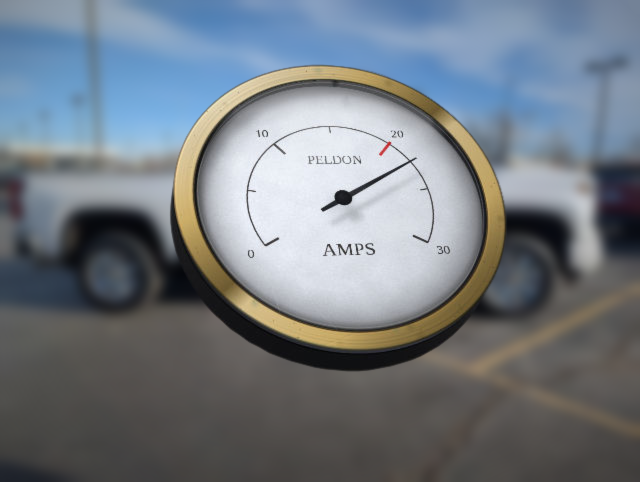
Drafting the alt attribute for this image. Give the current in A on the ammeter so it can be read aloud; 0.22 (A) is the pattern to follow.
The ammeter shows 22.5 (A)
